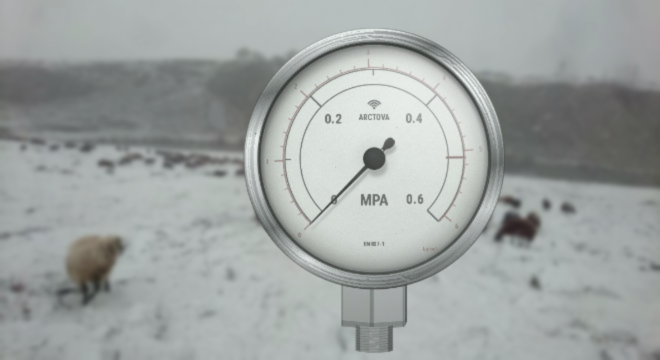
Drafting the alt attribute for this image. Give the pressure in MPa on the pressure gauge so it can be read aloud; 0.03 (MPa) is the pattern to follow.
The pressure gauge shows 0 (MPa)
